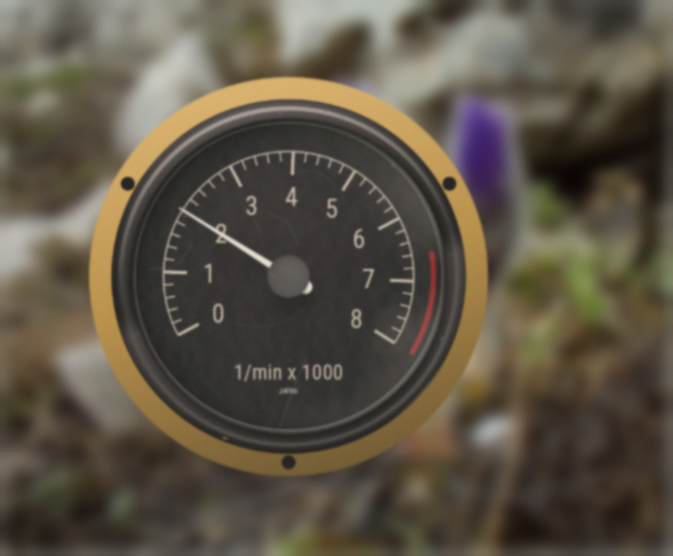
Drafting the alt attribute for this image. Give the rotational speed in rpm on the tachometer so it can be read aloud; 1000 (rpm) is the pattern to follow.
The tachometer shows 2000 (rpm)
